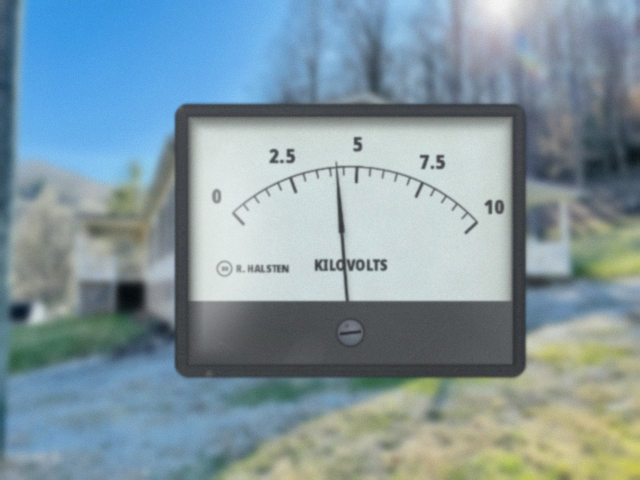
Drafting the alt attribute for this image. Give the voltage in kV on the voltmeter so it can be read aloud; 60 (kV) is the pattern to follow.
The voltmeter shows 4.25 (kV)
